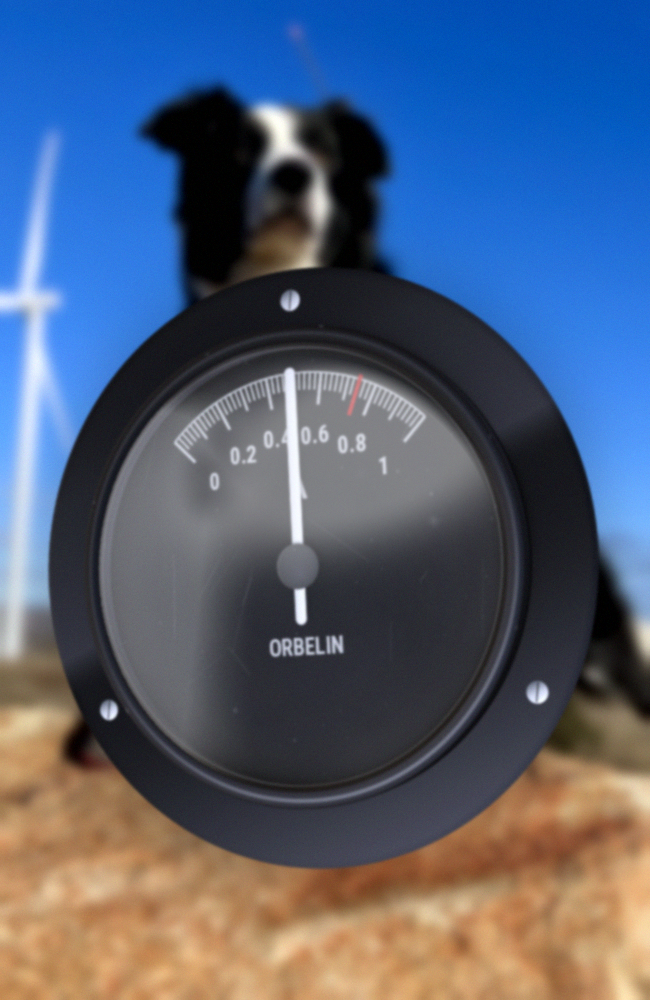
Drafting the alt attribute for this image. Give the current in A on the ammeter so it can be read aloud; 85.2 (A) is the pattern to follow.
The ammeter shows 0.5 (A)
